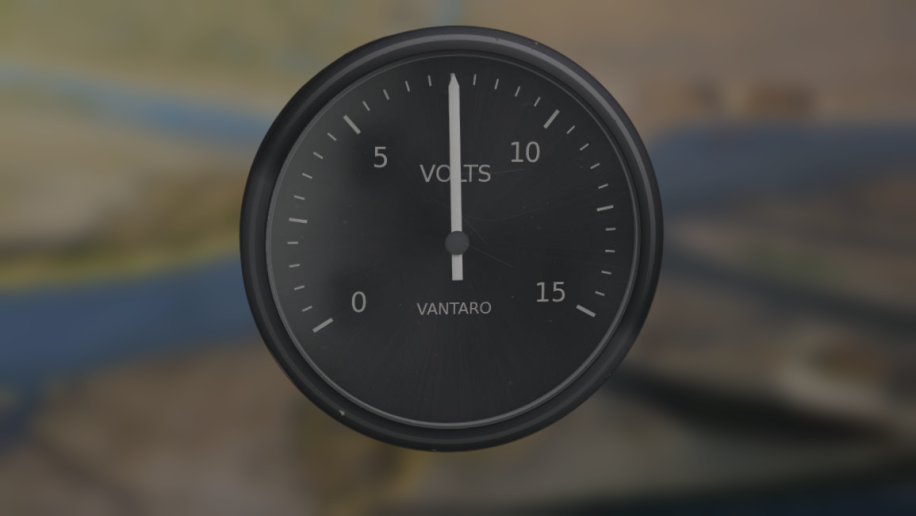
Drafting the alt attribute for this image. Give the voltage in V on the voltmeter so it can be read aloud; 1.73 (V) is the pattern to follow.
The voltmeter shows 7.5 (V)
